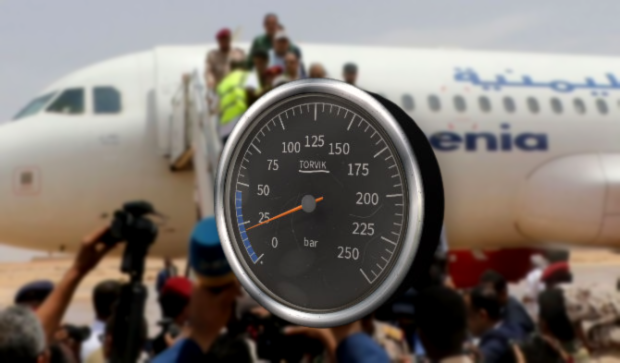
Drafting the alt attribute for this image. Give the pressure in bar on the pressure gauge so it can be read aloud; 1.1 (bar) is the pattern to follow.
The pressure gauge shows 20 (bar)
